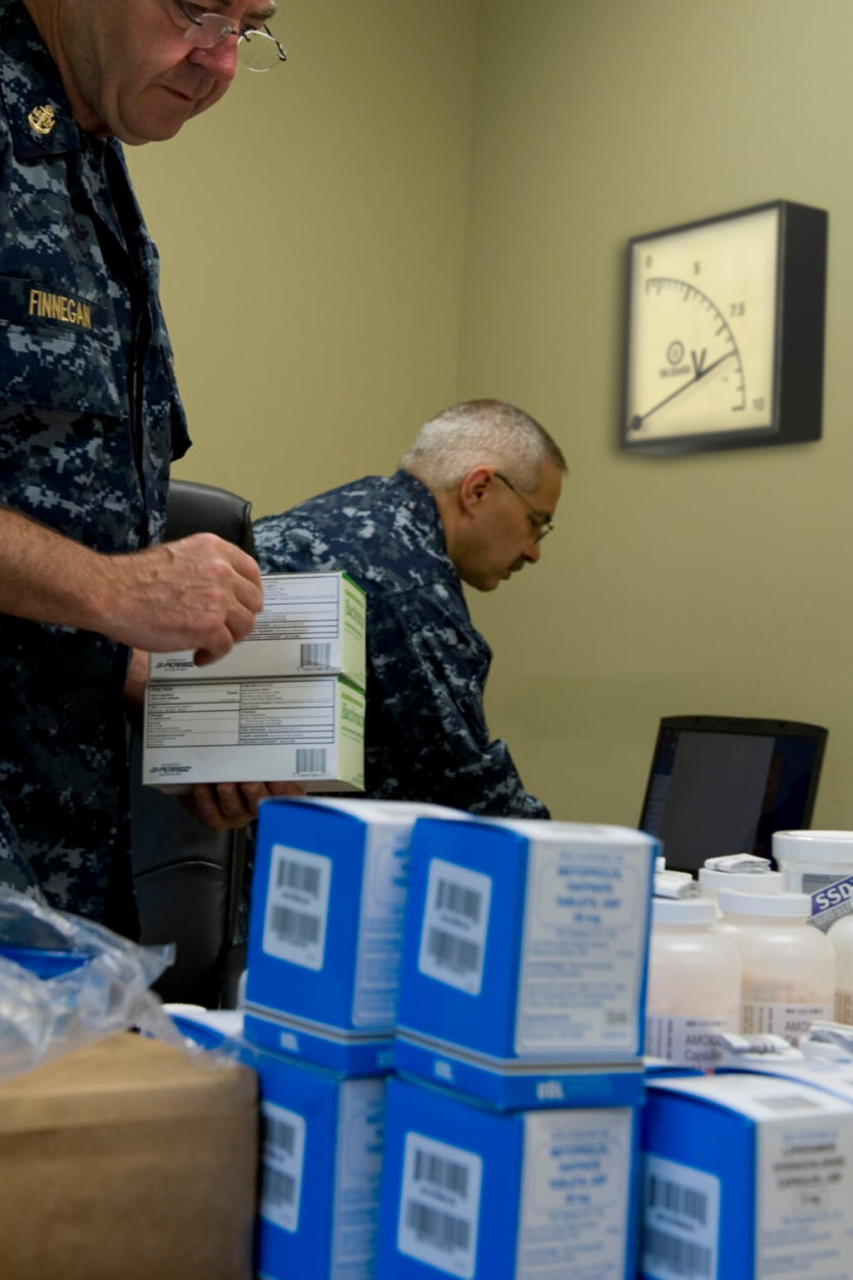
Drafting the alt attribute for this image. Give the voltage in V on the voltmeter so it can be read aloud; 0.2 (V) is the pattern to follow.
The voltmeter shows 8.5 (V)
